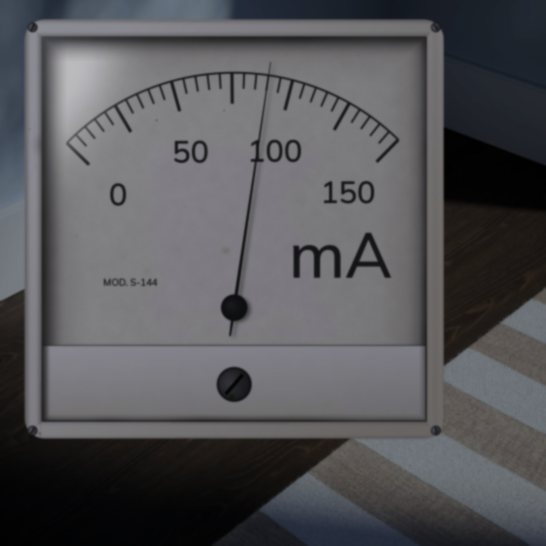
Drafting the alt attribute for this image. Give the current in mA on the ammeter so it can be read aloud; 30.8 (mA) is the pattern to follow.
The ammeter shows 90 (mA)
